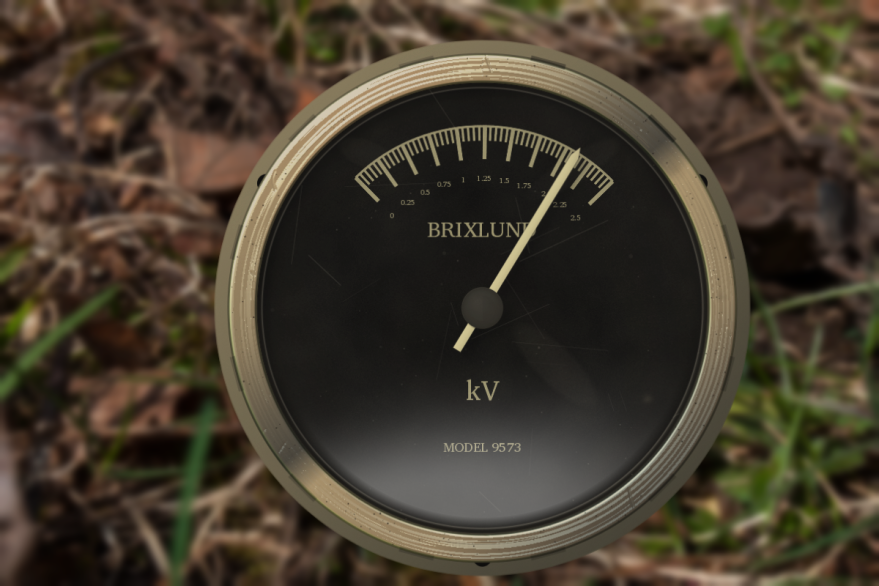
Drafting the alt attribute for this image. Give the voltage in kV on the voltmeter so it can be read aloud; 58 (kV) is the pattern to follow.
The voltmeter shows 2.1 (kV)
